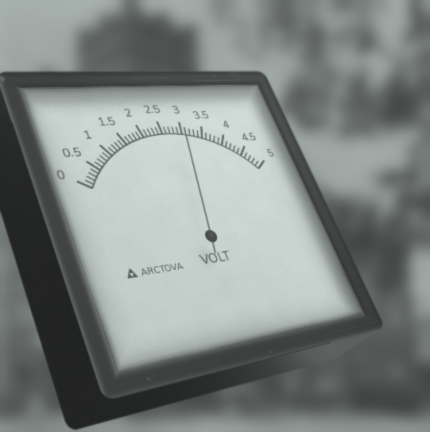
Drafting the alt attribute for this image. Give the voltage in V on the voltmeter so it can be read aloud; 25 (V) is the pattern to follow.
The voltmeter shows 3 (V)
